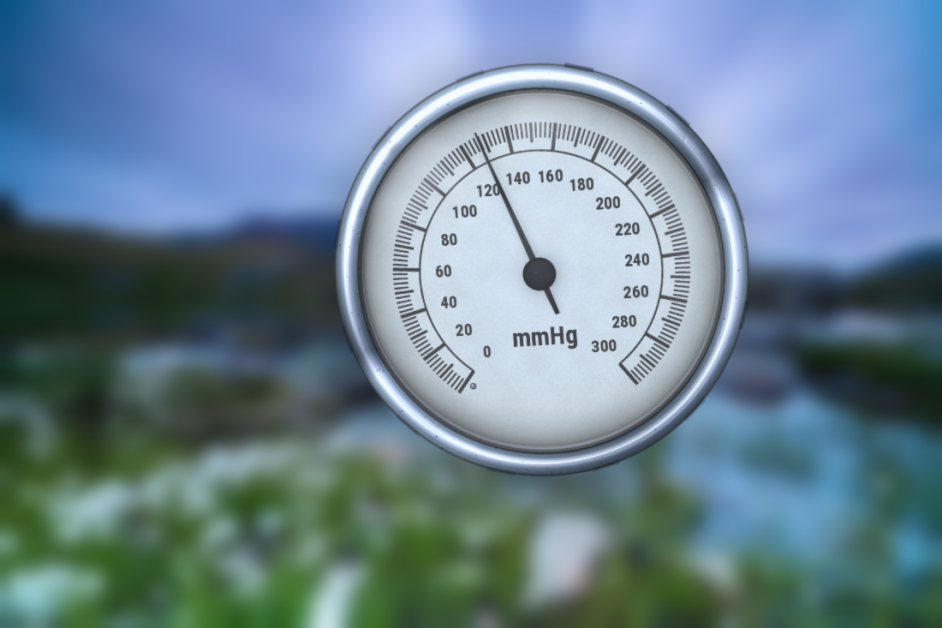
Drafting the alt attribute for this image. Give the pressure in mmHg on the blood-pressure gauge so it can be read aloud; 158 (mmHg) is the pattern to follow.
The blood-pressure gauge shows 128 (mmHg)
